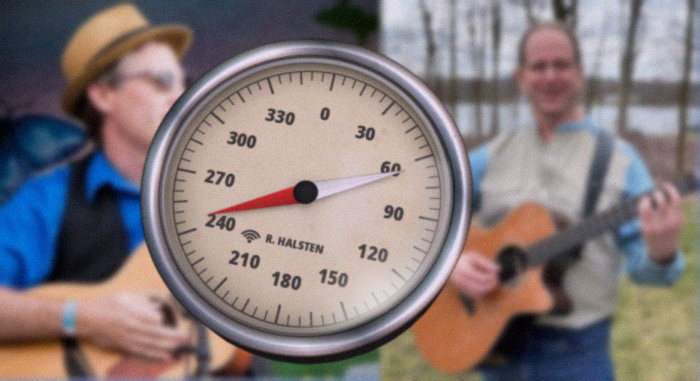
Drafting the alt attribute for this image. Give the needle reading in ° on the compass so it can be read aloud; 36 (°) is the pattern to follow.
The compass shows 245 (°)
